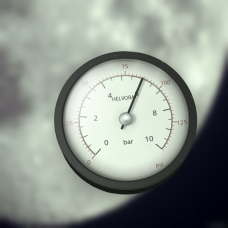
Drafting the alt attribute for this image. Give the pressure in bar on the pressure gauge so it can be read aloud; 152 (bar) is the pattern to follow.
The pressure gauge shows 6 (bar)
